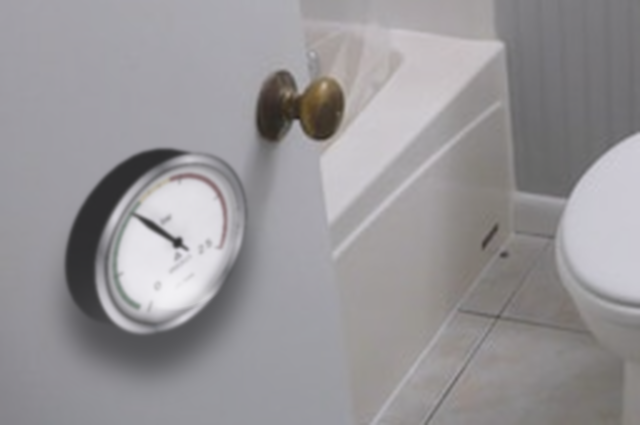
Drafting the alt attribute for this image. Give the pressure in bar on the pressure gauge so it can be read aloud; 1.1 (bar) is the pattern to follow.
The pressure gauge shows 1 (bar)
